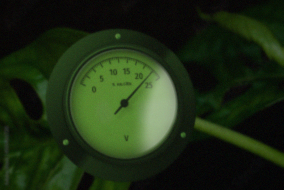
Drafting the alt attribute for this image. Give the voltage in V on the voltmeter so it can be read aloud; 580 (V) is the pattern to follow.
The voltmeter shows 22.5 (V)
